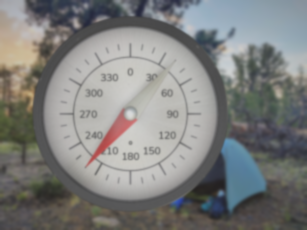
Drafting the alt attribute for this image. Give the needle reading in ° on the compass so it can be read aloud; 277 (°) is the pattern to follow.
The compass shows 220 (°)
